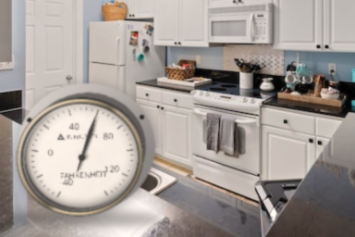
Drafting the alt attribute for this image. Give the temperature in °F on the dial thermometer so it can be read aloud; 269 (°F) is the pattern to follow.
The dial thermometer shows 60 (°F)
